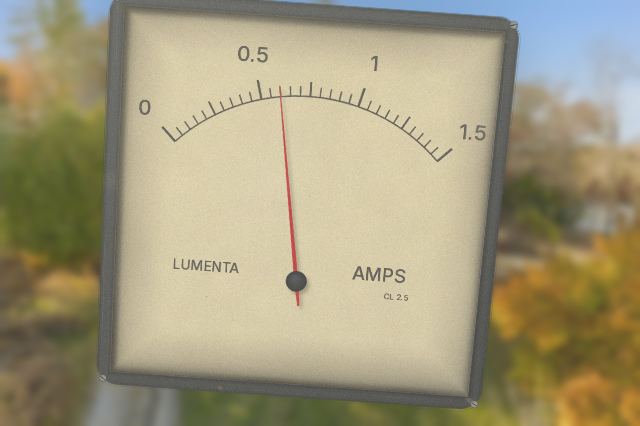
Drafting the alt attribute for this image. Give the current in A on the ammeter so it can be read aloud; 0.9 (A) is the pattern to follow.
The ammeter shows 0.6 (A)
